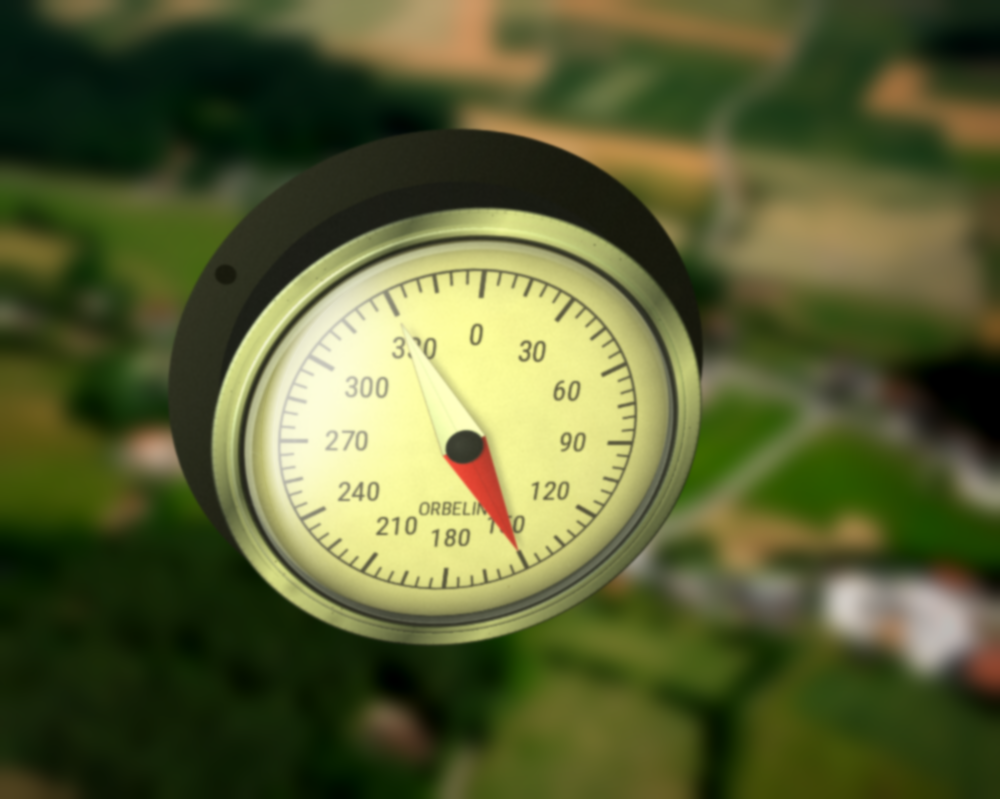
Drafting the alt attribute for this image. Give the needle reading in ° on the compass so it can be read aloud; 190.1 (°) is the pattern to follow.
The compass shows 150 (°)
